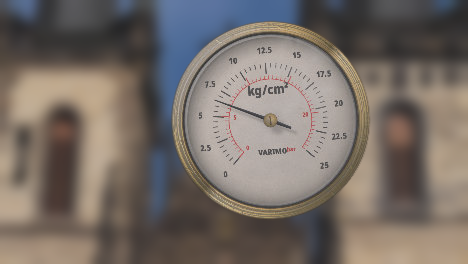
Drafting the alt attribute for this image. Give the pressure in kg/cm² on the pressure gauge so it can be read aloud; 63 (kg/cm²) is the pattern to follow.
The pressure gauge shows 6.5 (kg/cm²)
